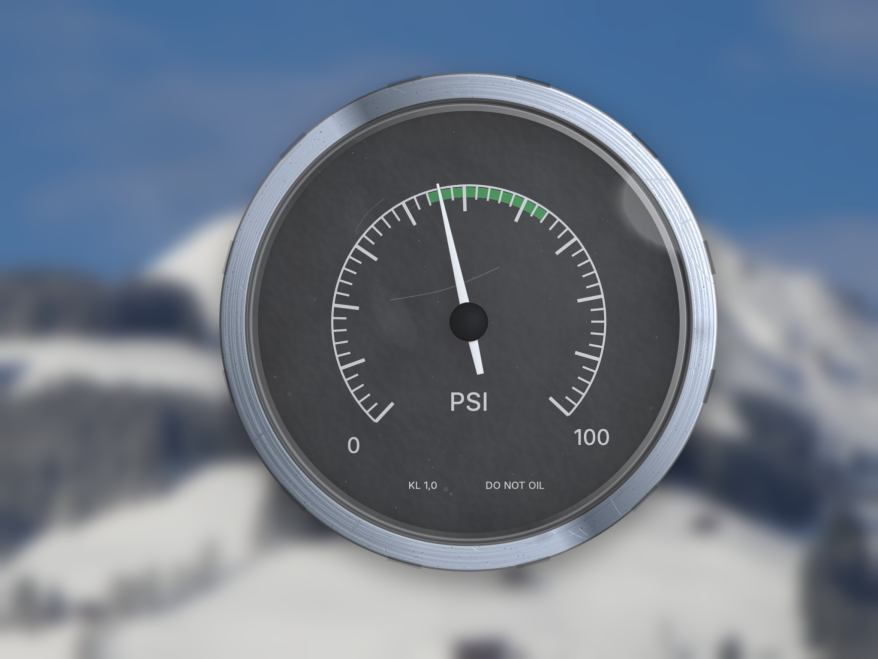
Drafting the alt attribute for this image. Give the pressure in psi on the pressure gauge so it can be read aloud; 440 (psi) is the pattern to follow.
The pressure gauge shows 46 (psi)
